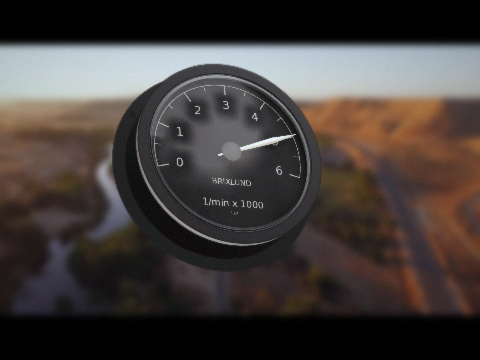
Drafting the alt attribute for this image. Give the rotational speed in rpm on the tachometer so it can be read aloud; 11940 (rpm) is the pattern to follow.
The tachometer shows 5000 (rpm)
